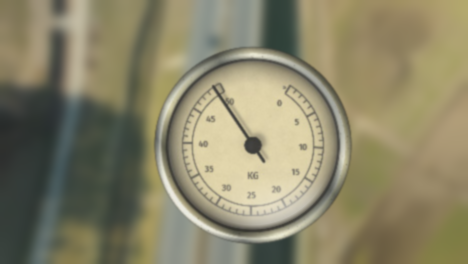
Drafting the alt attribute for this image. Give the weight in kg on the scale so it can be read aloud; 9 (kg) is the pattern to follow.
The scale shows 49 (kg)
